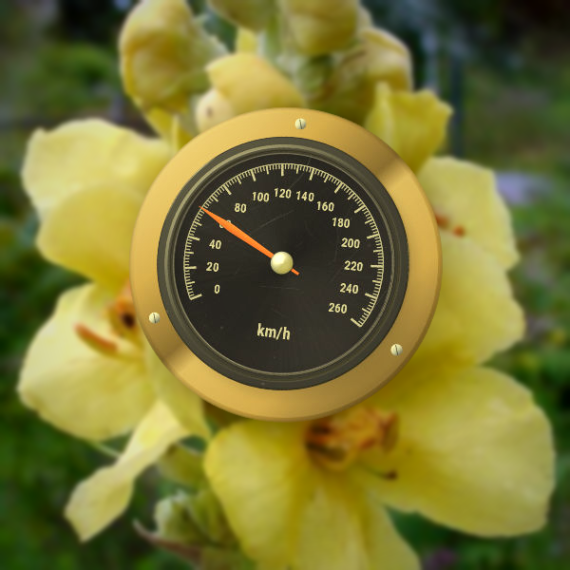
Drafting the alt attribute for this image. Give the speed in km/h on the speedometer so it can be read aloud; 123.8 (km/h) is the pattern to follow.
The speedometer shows 60 (km/h)
